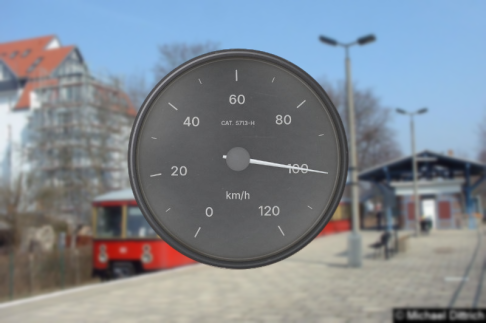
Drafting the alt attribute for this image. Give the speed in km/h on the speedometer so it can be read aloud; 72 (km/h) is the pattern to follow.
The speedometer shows 100 (km/h)
